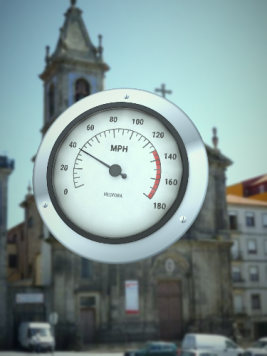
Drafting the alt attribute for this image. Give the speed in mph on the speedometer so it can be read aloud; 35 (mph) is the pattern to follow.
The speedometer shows 40 (mph)
